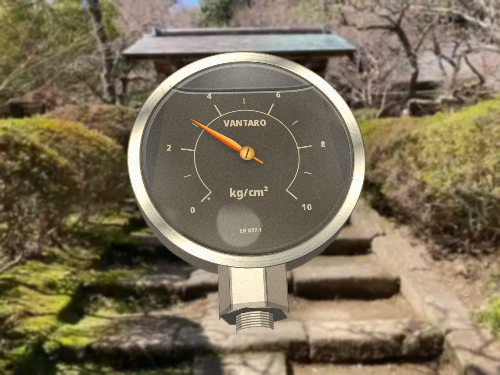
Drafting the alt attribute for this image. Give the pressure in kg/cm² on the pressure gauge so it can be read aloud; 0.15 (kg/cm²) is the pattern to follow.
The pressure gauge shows 3 (kg/cm²)
